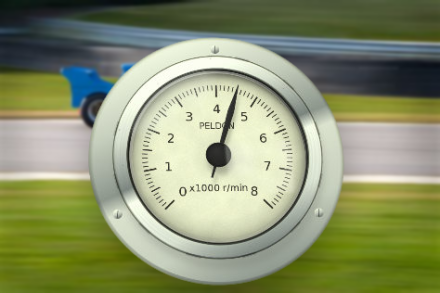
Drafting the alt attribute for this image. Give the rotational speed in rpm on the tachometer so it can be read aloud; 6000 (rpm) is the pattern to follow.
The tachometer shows 4500 (rpm)
